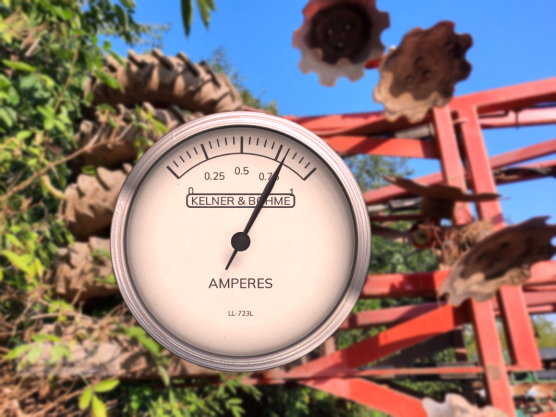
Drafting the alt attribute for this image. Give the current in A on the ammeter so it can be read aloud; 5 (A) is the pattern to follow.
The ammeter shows 0.8 (A)
